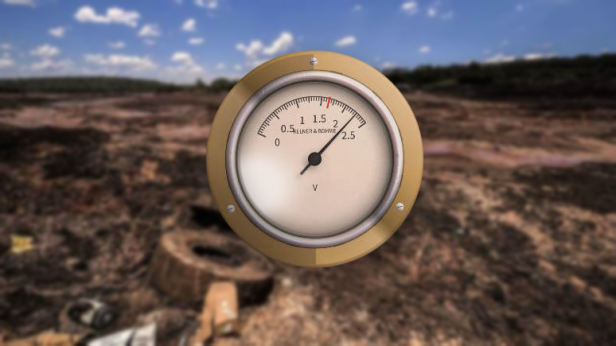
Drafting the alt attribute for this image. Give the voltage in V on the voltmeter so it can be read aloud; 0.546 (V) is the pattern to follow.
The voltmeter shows 2.25 (V)
